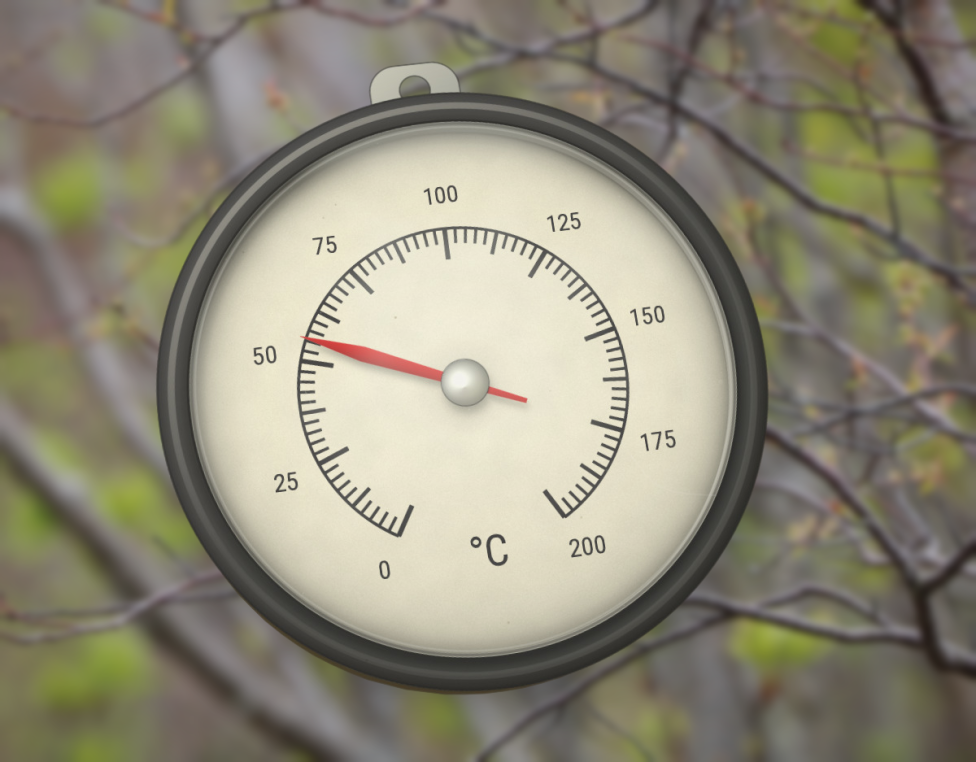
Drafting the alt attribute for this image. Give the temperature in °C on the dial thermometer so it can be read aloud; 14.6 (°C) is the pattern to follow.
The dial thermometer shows 55 (°C)
